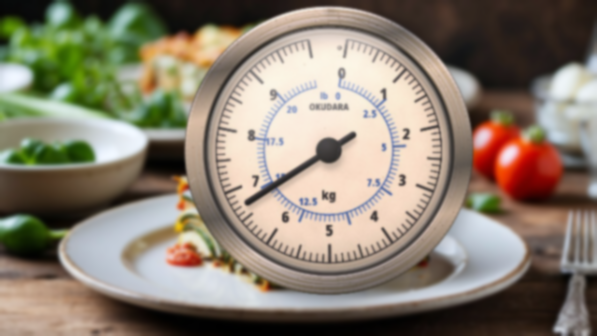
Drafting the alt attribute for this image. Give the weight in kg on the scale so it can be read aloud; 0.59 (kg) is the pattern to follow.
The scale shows 6.7 (kg)
